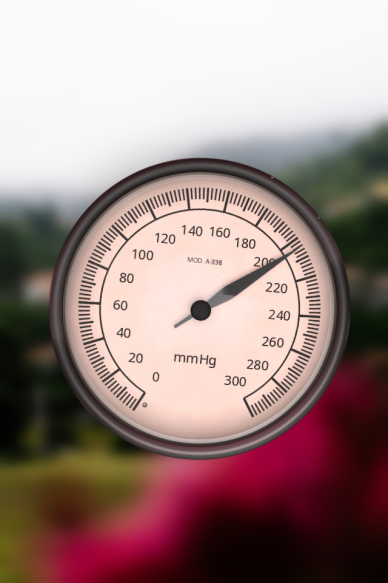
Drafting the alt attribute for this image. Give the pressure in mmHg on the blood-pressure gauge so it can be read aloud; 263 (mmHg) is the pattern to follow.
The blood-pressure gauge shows 204 (mmHg)
